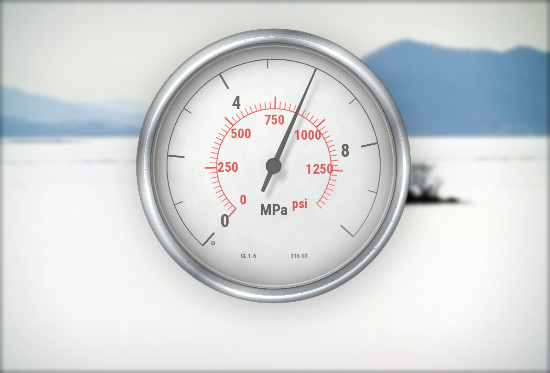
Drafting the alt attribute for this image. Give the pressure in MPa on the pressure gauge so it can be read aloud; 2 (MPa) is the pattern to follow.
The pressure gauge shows 6 (MPa)
